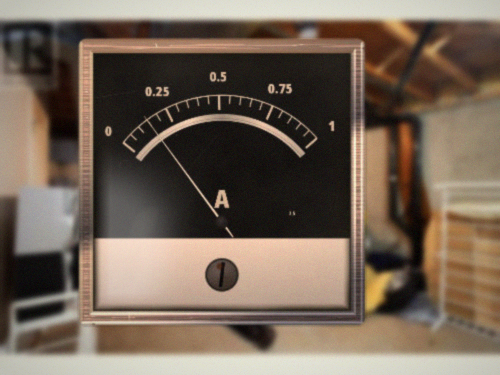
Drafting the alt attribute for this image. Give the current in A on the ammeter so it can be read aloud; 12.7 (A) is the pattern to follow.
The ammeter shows 0.15 (A)
